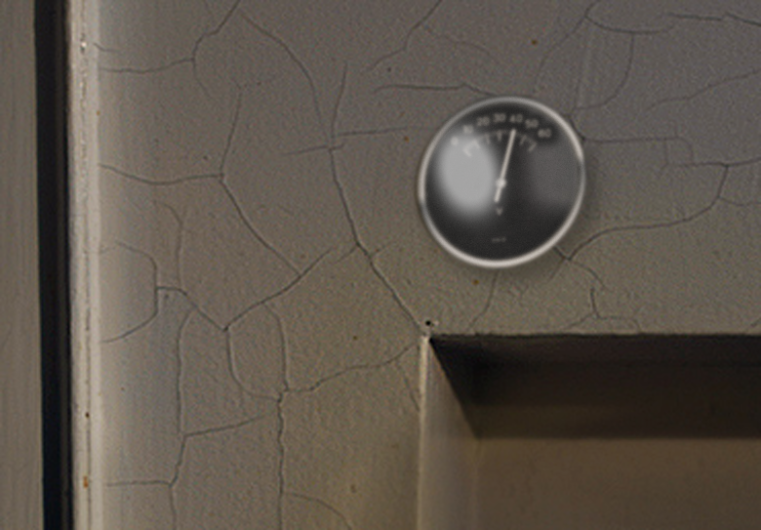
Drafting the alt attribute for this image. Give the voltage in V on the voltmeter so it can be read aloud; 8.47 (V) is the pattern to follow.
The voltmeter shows 40 (V)
